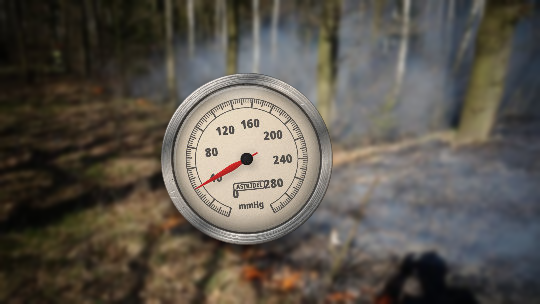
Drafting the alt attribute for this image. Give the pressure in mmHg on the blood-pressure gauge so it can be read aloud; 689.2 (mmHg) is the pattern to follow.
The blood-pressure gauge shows 40 (mmHg)
